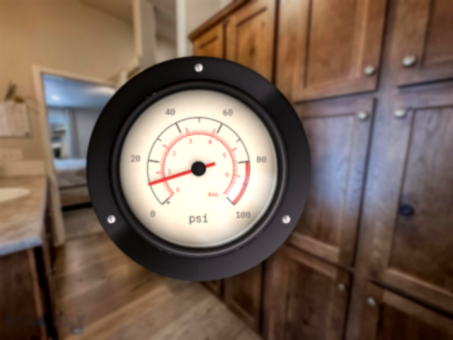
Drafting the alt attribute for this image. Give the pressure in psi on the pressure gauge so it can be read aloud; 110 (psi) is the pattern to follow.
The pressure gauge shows 10 (psi)
